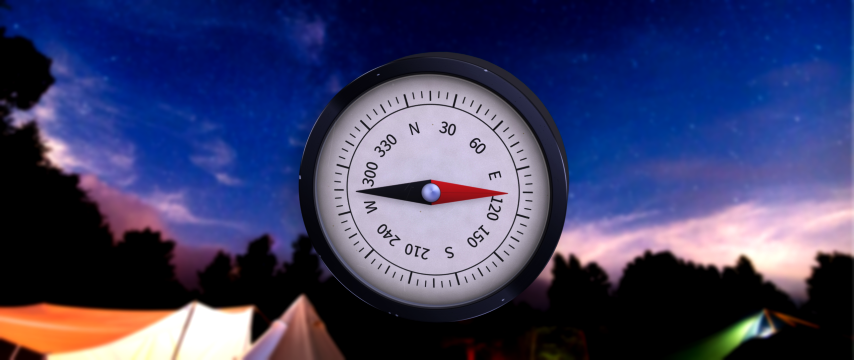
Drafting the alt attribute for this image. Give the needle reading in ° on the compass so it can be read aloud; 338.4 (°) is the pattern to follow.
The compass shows 105 (°)
